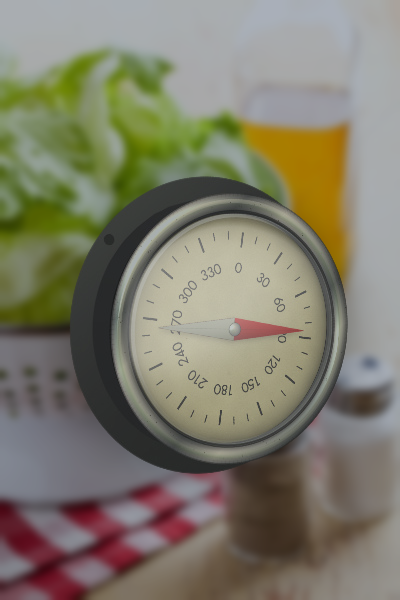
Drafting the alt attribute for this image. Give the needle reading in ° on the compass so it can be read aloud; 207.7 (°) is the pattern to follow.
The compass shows 85 (°)
